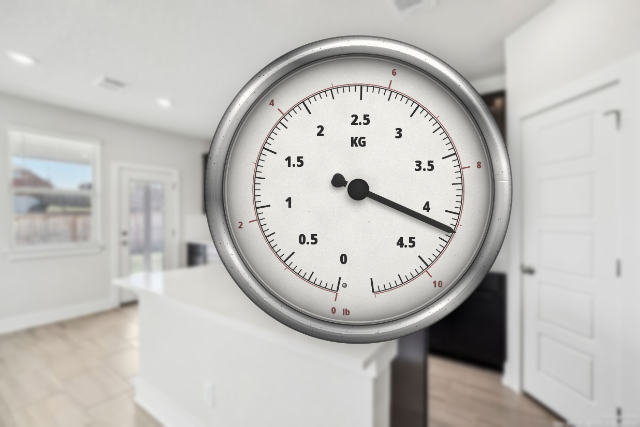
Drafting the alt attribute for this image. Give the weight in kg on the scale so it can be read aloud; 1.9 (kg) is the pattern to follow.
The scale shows 4.15 (kg)
